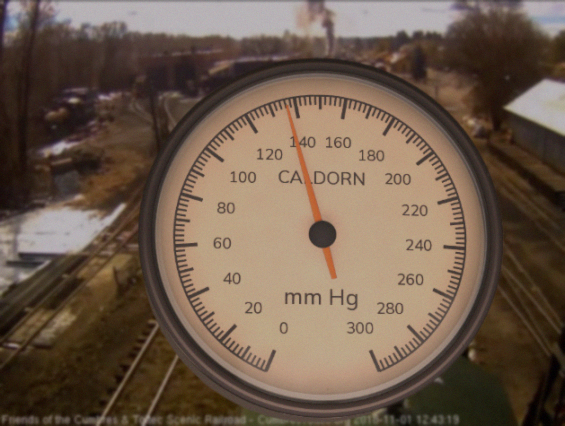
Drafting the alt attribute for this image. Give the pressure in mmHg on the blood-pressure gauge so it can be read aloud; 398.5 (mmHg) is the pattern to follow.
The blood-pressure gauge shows 136 (mmHg)
